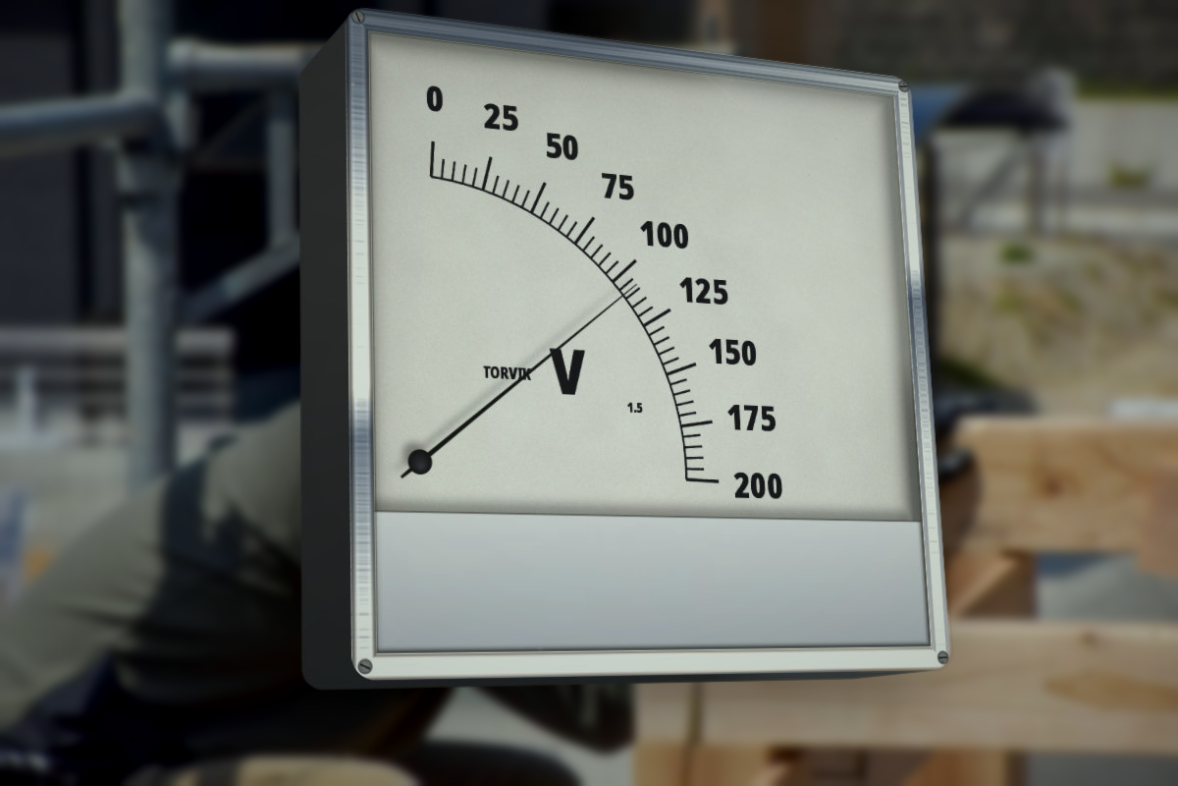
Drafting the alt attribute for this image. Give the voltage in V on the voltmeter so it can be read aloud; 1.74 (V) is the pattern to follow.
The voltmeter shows 107.5 (V)
